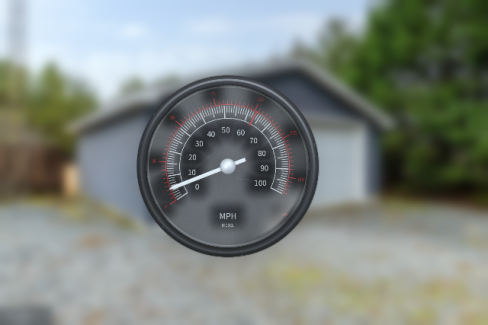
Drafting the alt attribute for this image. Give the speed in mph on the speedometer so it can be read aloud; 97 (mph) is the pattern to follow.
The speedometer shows 5 (mph)
